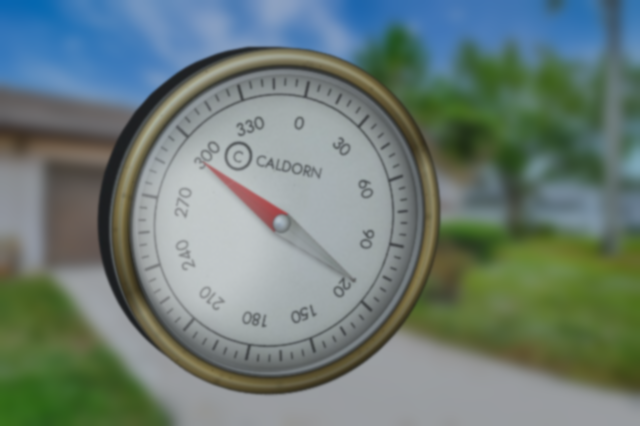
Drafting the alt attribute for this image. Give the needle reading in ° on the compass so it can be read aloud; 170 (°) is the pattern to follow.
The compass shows 295 (°)
